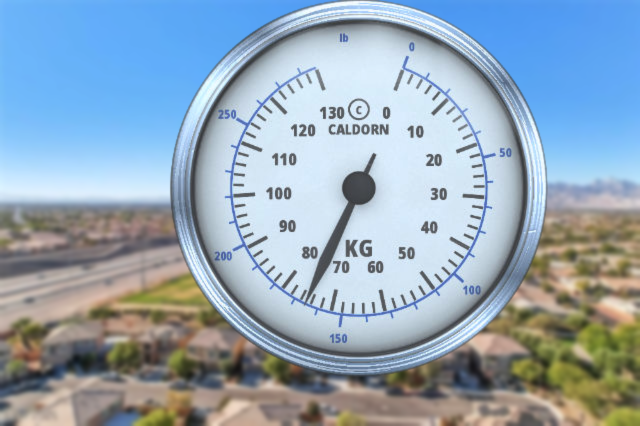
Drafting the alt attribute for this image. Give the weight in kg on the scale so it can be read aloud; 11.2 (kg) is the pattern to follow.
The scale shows 75 (kg)
